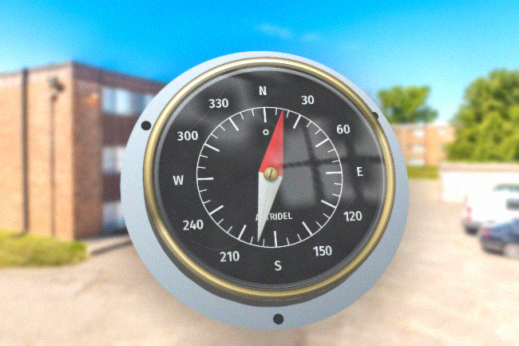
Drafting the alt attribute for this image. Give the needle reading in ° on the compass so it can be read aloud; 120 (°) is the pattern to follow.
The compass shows 15 (°)
